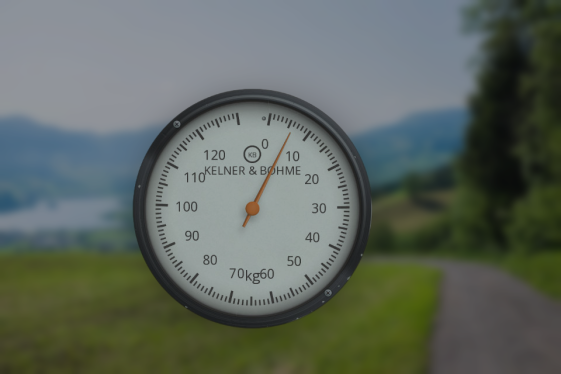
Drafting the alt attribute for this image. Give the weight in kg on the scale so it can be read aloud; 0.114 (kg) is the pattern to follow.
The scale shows 6 (kg)
